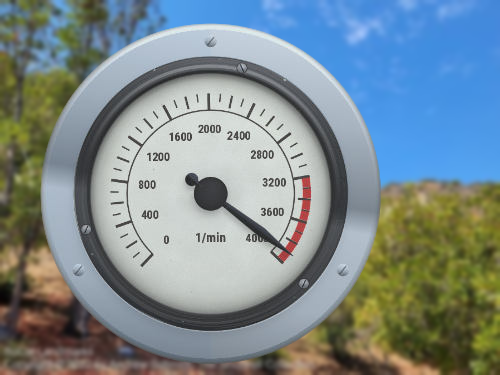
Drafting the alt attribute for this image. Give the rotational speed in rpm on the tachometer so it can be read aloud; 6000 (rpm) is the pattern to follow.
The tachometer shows 3900 (rpm)
